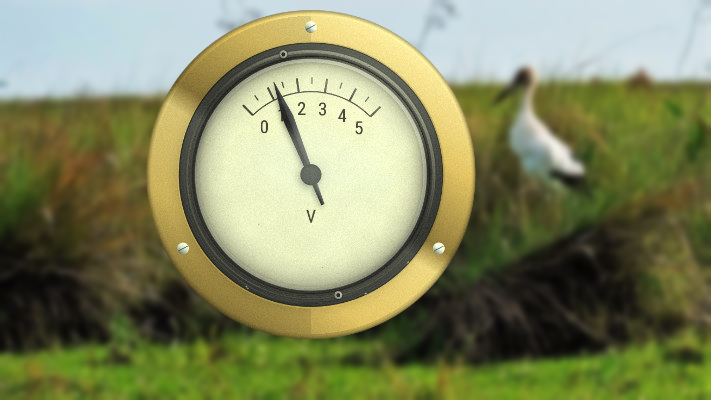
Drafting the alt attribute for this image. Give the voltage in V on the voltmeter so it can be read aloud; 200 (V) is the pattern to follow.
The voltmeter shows 1.25 (V)
